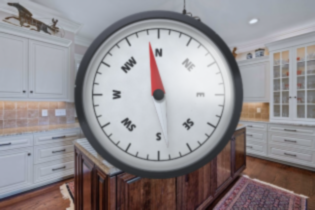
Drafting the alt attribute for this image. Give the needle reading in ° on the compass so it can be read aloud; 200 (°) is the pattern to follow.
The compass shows 350 (°)
